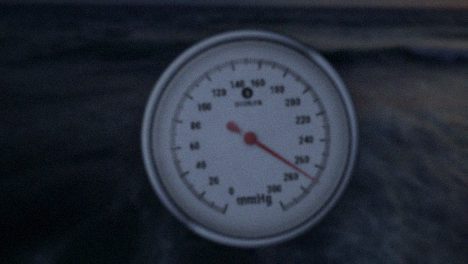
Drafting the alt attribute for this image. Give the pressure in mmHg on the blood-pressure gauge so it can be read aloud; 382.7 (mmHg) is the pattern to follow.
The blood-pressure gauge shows 270 (mmHg)
